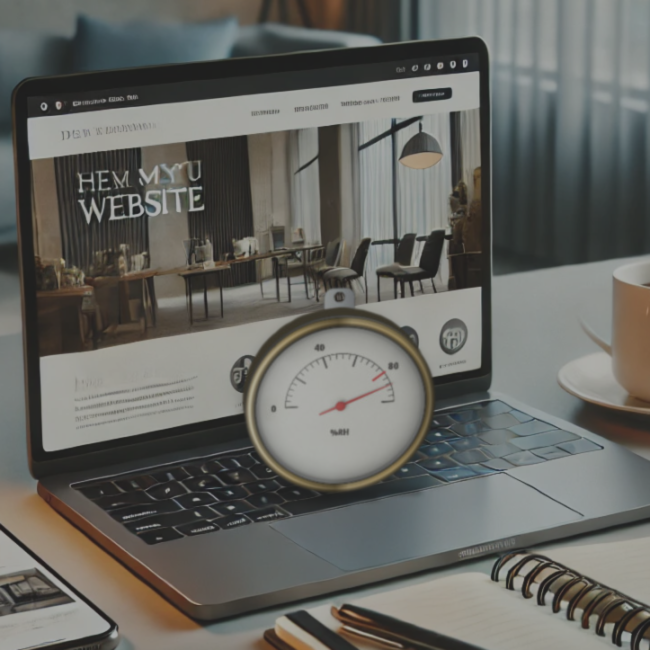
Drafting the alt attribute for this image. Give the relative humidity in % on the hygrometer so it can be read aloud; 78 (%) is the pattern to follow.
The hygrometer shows 88 (%)
